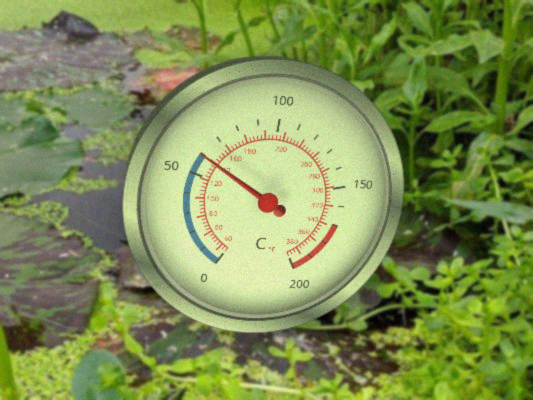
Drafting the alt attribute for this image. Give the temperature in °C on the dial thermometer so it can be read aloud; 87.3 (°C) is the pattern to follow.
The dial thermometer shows 60 (°C)
